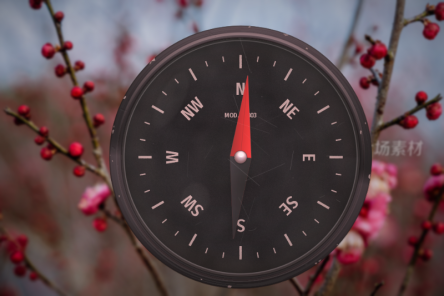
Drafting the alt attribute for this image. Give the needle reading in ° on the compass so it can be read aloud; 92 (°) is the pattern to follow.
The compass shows 5 (°)
